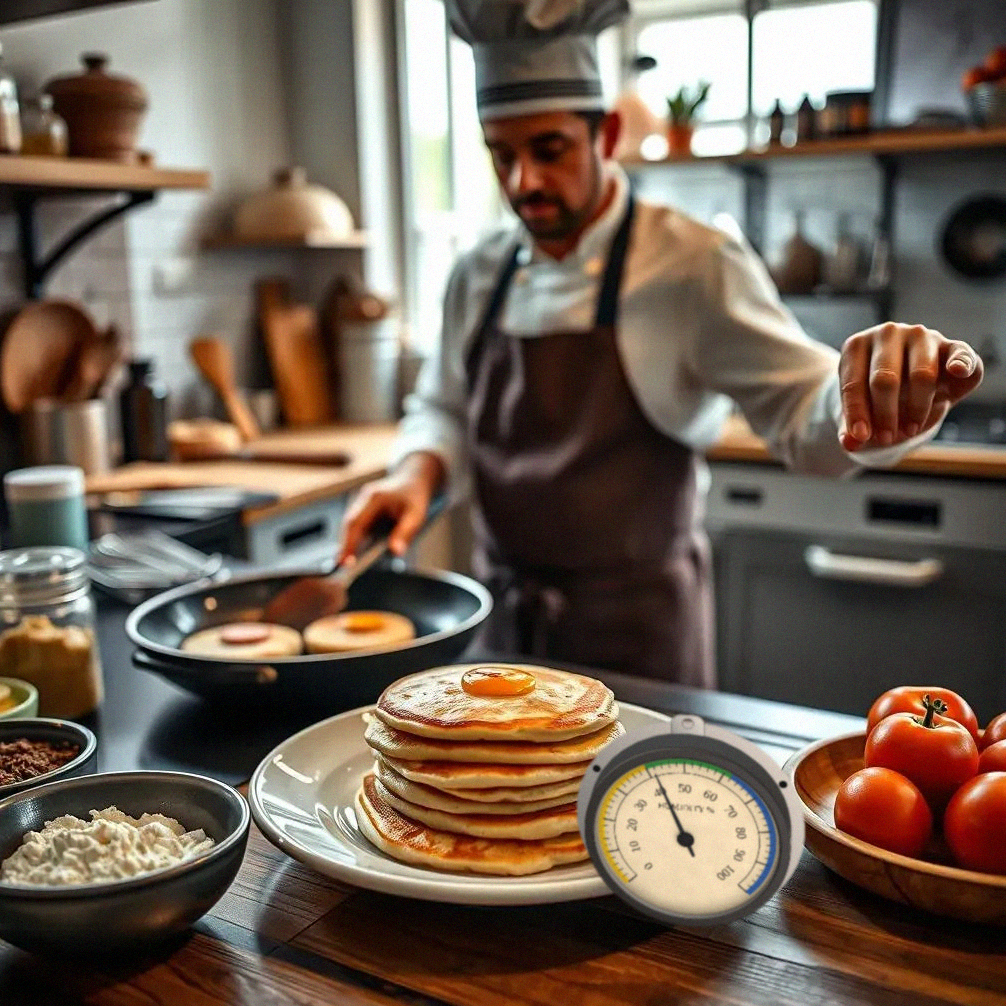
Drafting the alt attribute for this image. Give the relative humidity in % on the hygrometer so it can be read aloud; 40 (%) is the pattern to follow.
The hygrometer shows 42 (%)
